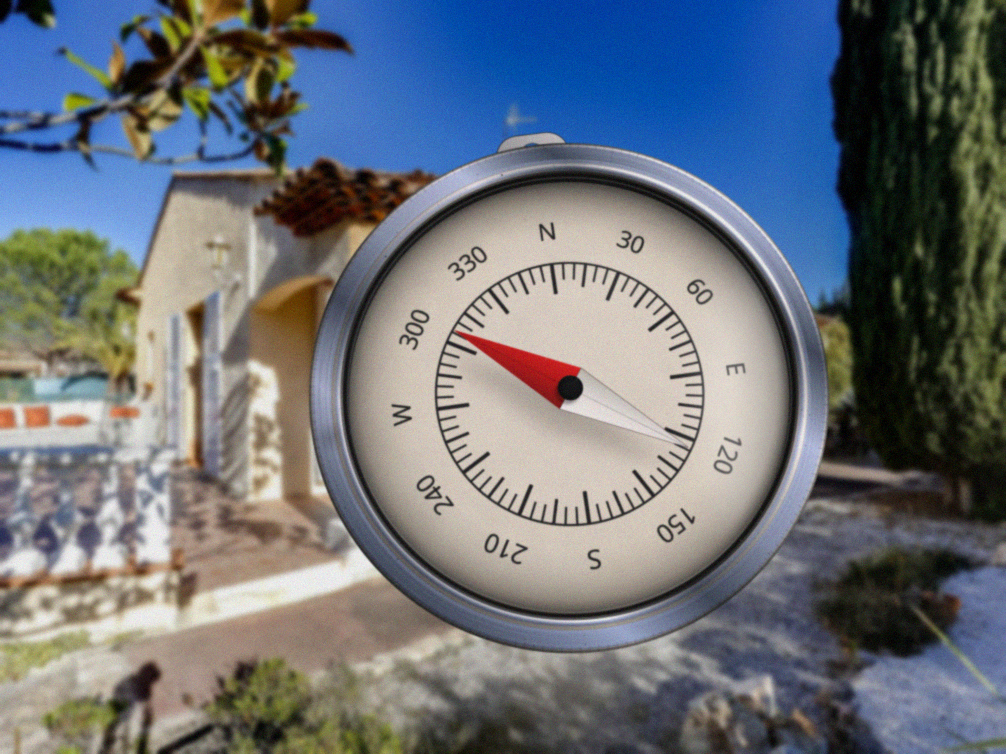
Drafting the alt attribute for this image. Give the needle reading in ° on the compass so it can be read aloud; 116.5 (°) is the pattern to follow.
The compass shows 305 (°)
